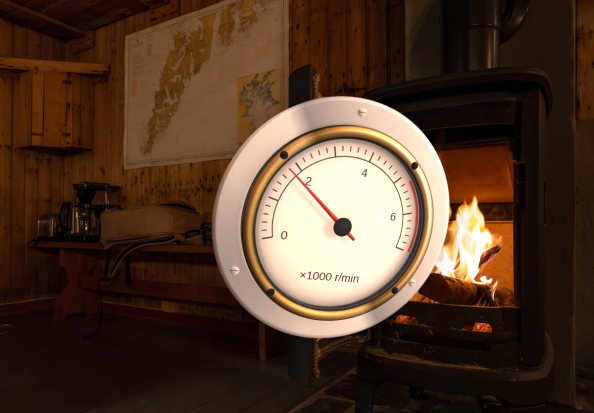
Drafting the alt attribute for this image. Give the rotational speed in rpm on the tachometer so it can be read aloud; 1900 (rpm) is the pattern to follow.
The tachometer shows 1800 (rpm)
